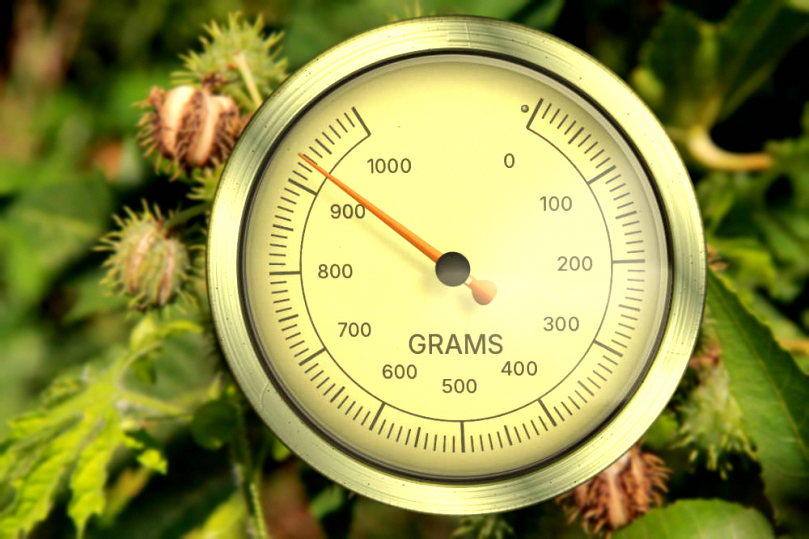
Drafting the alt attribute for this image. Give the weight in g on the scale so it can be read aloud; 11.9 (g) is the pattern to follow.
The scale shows 930 (g)
